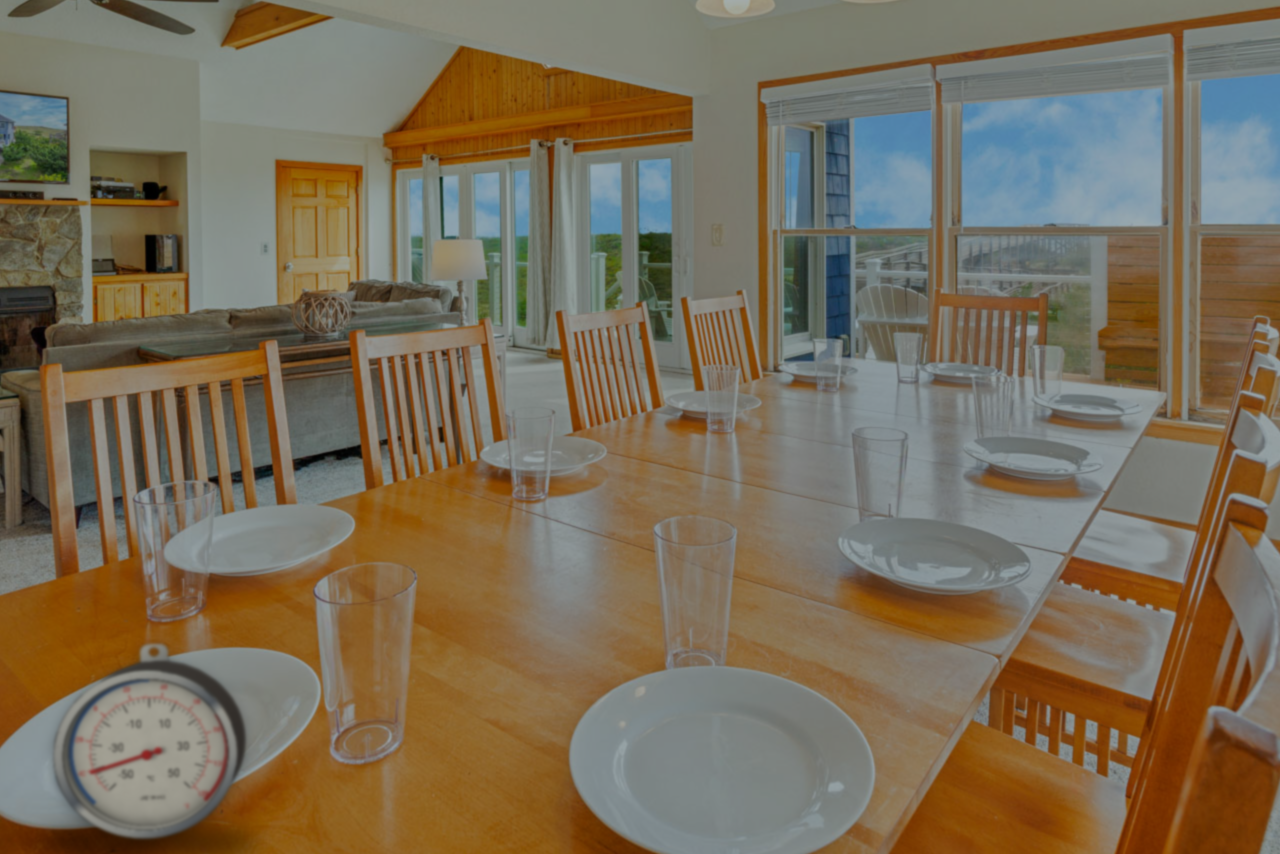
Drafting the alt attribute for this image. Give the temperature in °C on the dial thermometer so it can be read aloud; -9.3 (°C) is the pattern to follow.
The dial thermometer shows -40 (°C)
